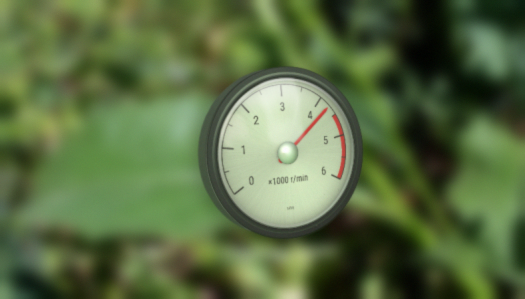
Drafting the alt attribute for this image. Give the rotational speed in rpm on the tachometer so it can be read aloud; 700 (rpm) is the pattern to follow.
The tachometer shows 4250 (rpm)
